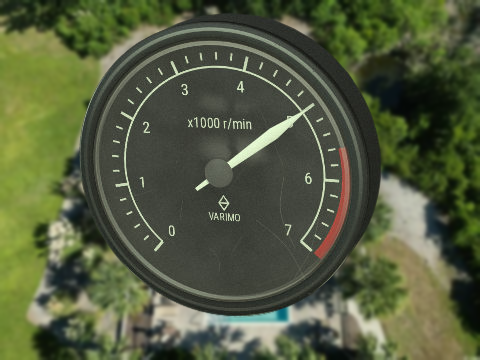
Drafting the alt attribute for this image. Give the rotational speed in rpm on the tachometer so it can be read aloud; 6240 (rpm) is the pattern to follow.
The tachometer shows 5000 (rpm)
